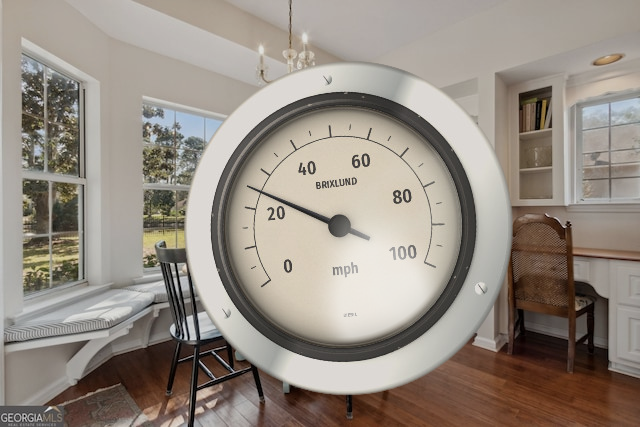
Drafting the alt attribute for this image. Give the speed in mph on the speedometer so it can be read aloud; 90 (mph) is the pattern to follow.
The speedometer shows 25 (mph)
